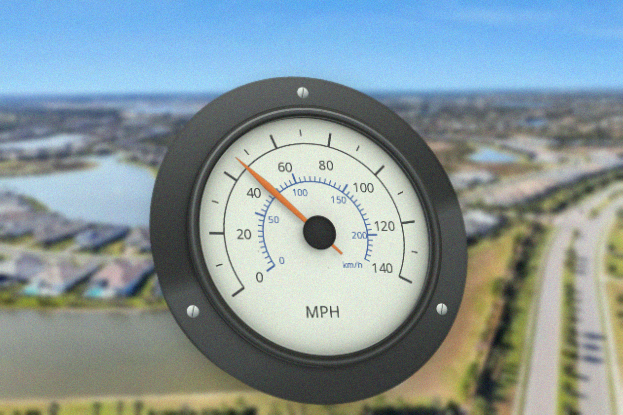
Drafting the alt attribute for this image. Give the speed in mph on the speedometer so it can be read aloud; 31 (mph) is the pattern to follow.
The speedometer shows 45 (mph)
